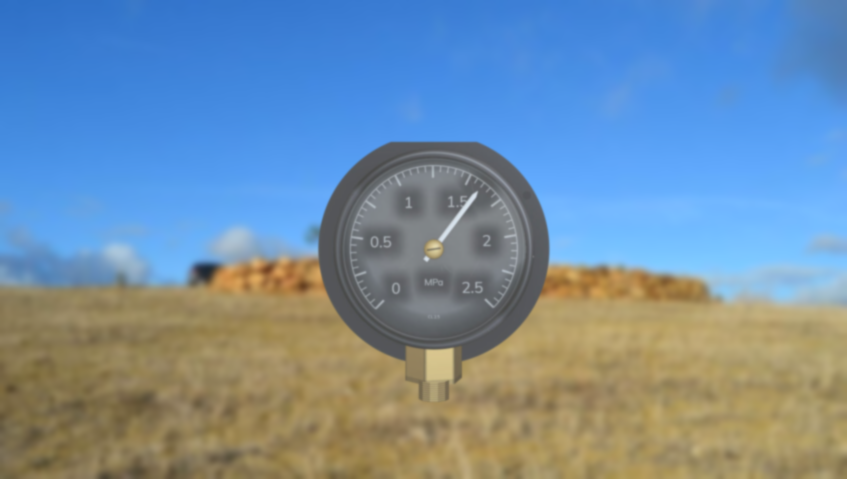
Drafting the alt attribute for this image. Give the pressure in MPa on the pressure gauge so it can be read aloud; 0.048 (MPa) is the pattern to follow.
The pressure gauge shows 1.6 (MPa)
